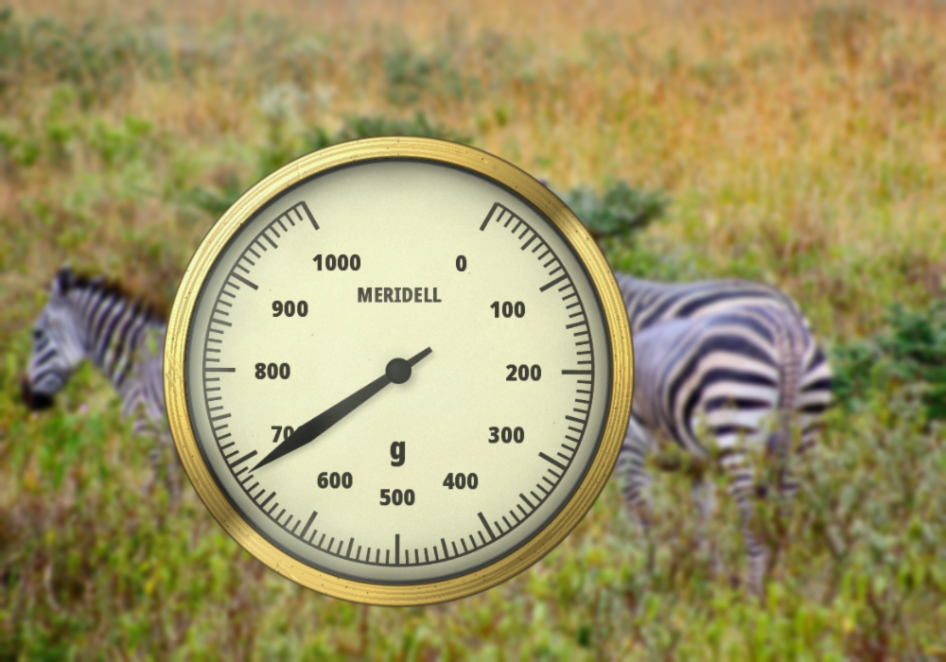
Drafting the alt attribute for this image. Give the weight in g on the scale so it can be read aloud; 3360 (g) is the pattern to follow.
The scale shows 685 (g)
